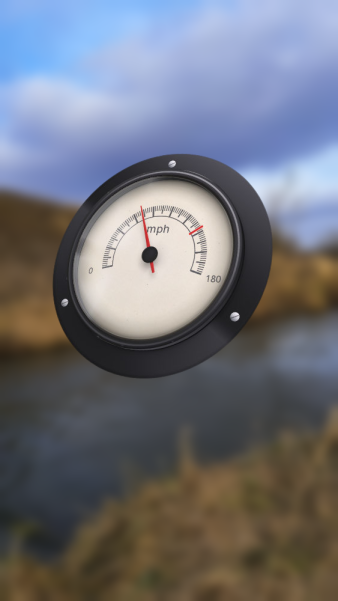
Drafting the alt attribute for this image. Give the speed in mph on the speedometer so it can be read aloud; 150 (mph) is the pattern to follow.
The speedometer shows 70 (mph)
